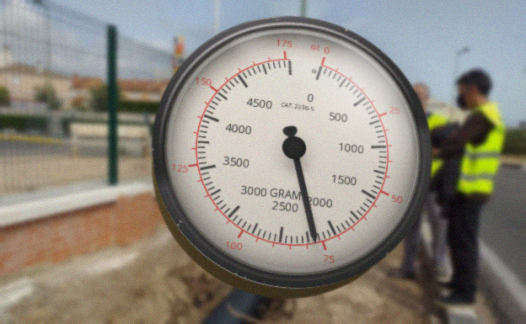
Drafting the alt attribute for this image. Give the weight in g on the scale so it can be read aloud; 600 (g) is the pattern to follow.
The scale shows 2200 (g)
